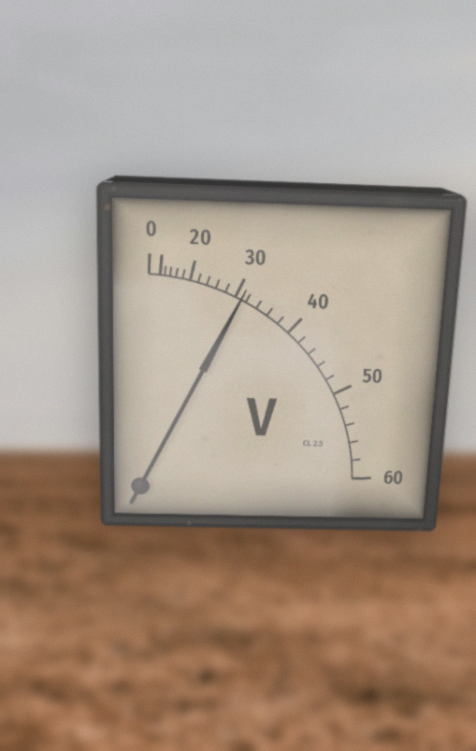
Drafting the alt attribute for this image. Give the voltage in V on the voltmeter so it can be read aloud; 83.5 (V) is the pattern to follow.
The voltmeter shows 31 (V)
